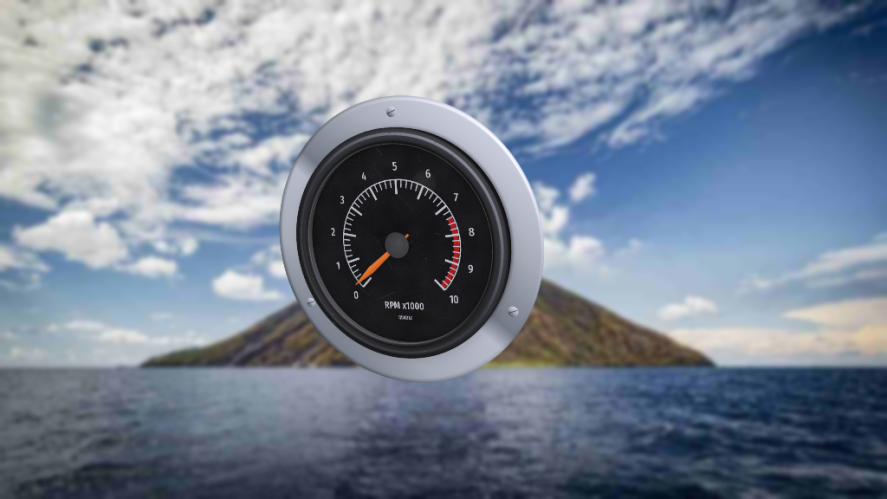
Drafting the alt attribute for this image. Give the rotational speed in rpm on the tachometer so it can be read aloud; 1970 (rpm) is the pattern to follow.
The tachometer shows 200 (rpm)
